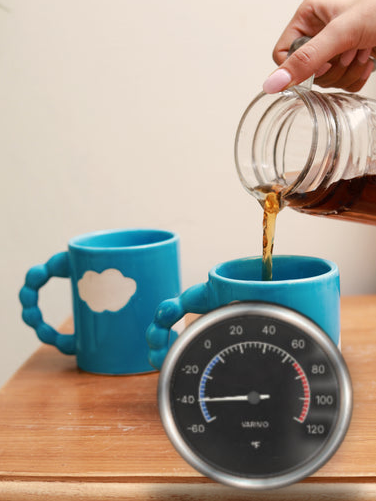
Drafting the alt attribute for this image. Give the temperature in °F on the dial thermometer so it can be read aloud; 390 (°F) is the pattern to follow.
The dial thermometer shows -40 (°F)
